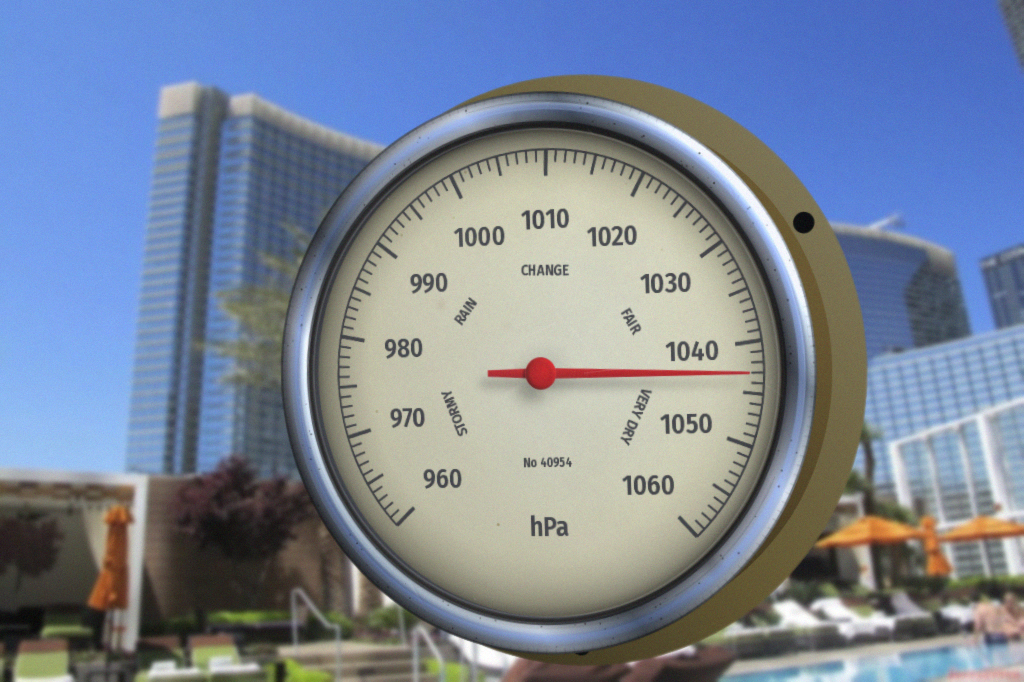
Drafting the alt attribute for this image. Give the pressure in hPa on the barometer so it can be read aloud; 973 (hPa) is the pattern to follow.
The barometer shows 1043 (hPa)
